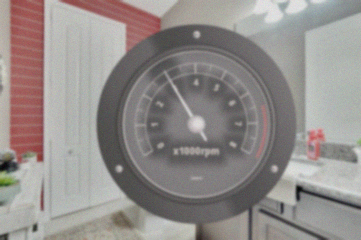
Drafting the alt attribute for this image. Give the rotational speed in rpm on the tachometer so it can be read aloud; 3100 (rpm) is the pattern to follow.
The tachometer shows 3000 (rpm)
